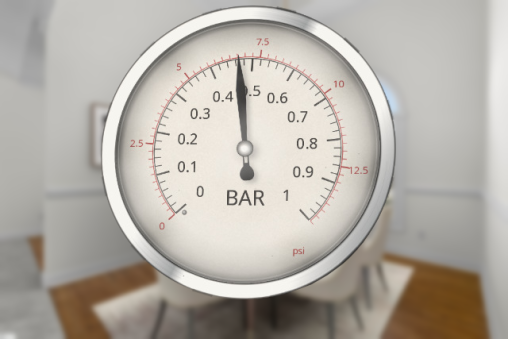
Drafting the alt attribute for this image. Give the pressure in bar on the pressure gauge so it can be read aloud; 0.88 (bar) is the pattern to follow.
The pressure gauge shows 0.47 (bar)
